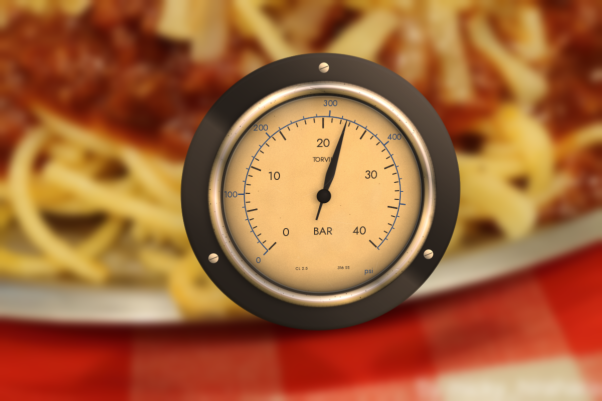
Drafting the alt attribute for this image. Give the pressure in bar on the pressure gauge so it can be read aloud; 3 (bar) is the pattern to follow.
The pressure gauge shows 22.5 (bar)
